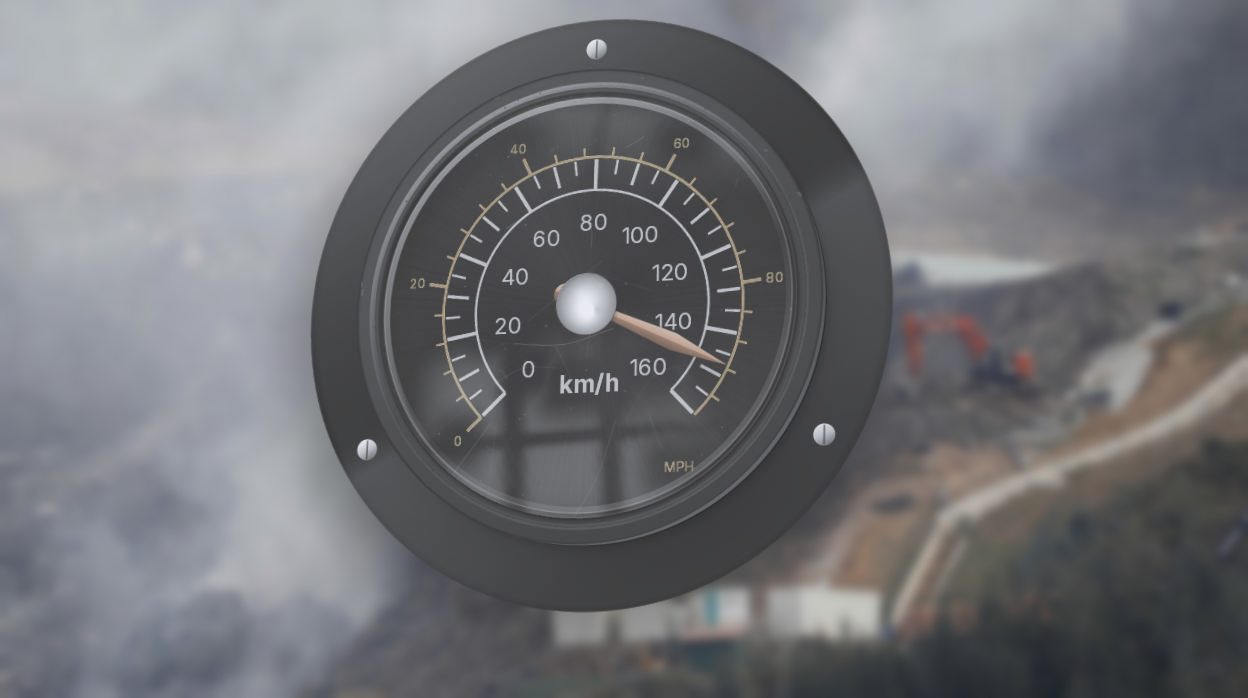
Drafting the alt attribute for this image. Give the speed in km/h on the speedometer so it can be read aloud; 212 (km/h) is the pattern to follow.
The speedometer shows 147.5 (km/h)
